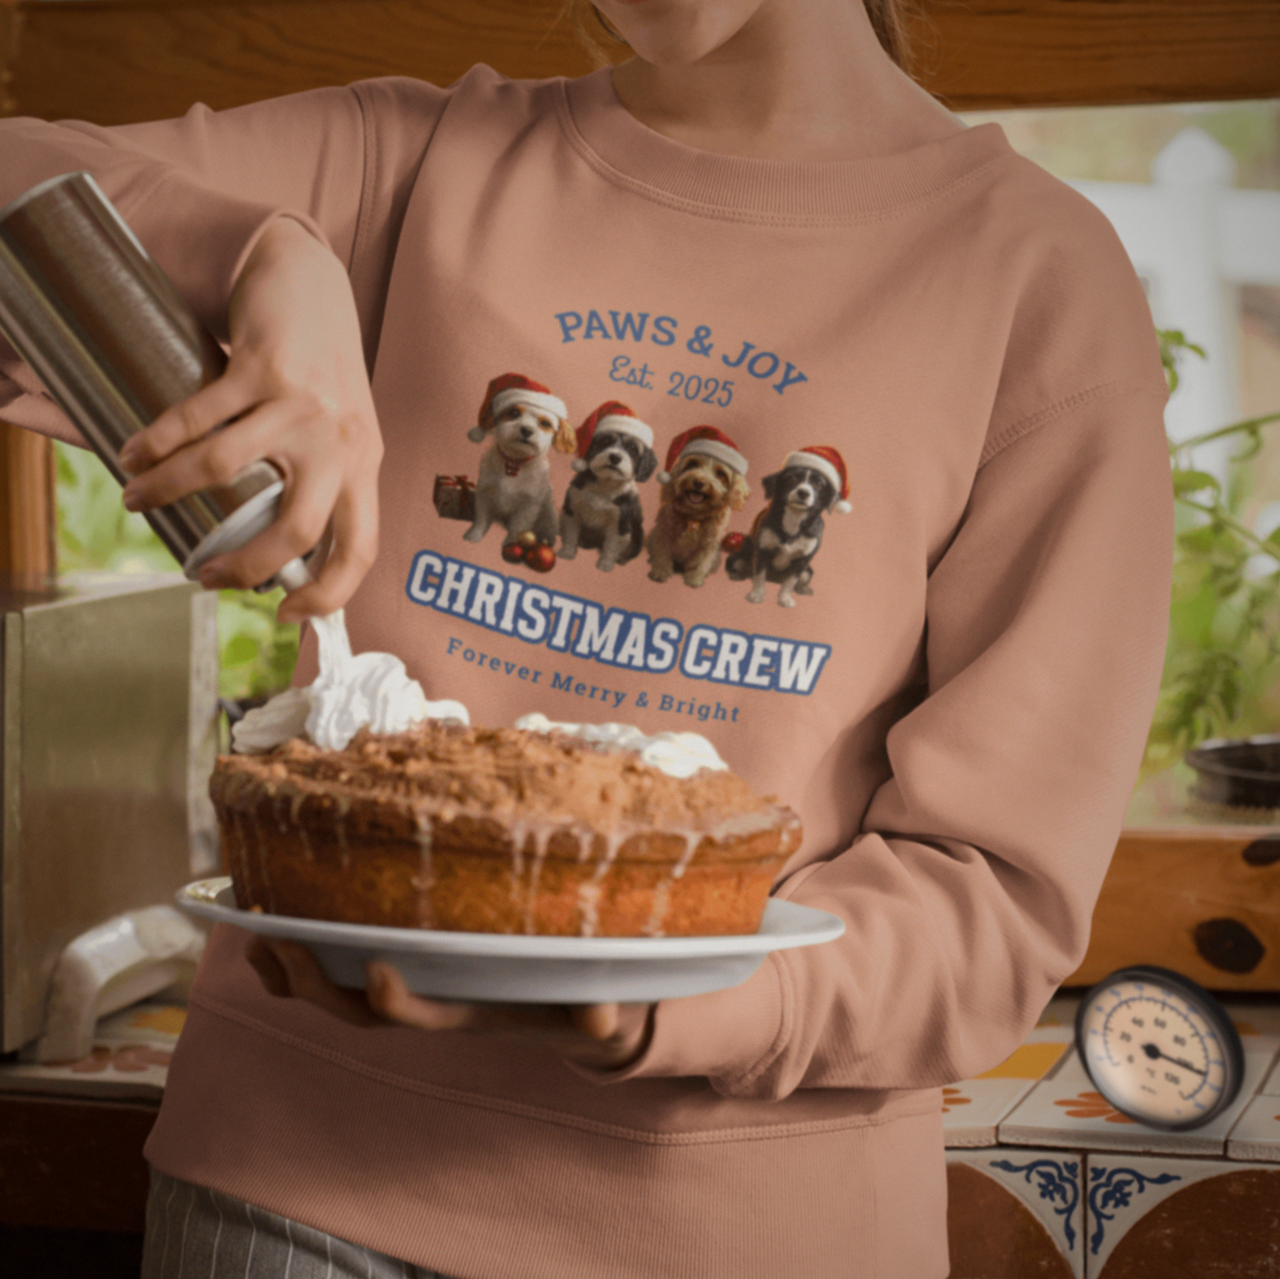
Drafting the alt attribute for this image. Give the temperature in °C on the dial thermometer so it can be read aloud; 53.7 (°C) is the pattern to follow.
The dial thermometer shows 100 (°C)
